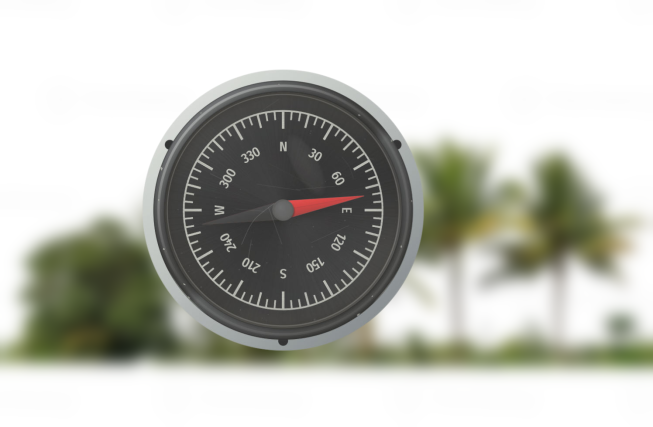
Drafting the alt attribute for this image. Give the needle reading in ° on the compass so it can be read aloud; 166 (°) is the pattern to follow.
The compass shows 80 (°)
